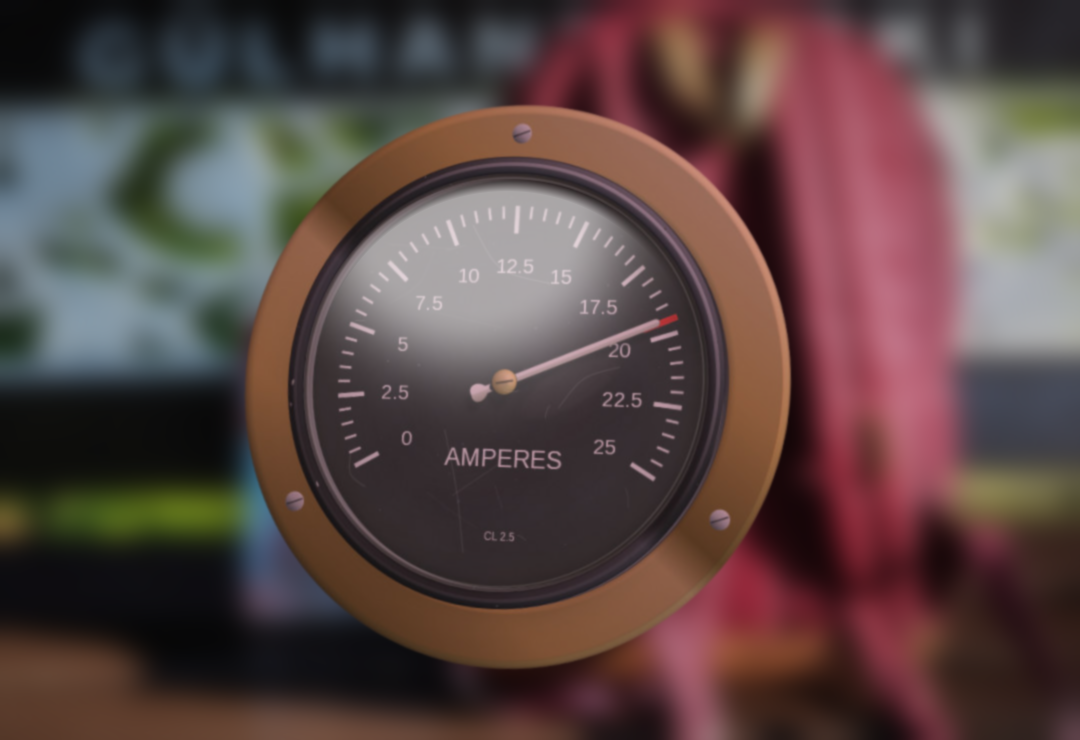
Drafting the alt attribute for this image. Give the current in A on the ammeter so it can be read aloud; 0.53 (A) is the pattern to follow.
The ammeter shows 19.5 (A)
